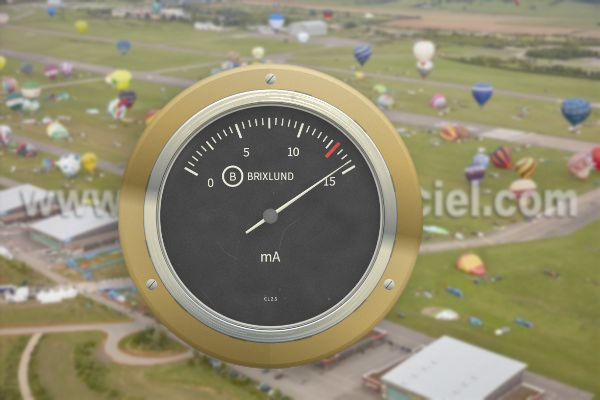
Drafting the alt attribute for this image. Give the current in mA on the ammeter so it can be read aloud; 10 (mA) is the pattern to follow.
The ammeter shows 14.5 (mA)
